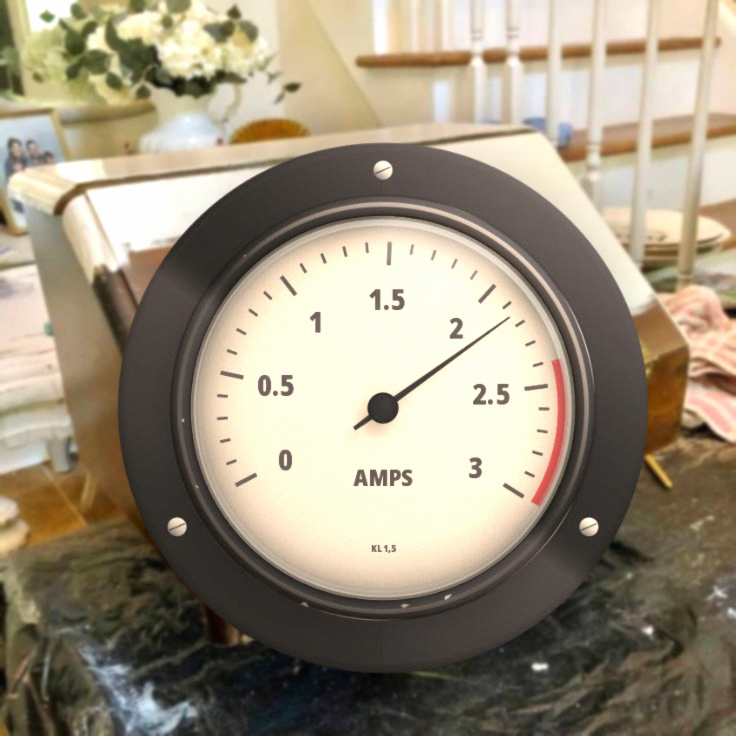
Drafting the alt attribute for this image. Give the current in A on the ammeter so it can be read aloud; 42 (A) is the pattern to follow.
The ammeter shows 2.15 (A)
